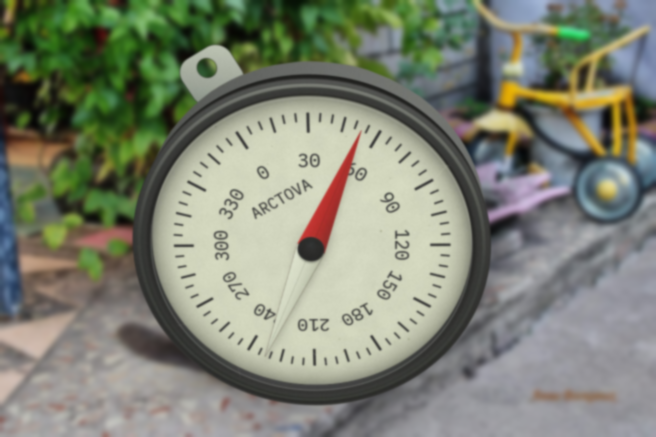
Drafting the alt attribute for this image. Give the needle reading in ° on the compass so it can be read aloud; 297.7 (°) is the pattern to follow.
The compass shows 52.5 (°)
